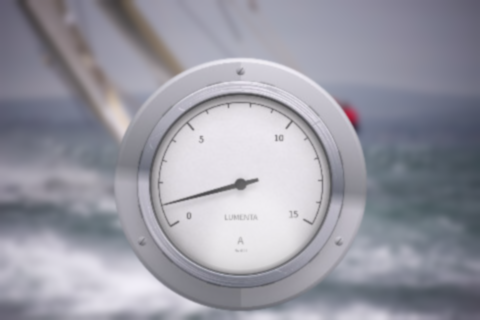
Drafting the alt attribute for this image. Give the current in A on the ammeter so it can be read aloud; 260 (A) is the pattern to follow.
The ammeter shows 1 (A)
